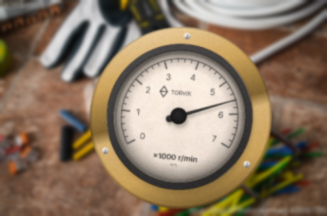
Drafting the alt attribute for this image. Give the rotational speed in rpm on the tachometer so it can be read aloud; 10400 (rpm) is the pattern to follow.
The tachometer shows 5600 (rpm)
